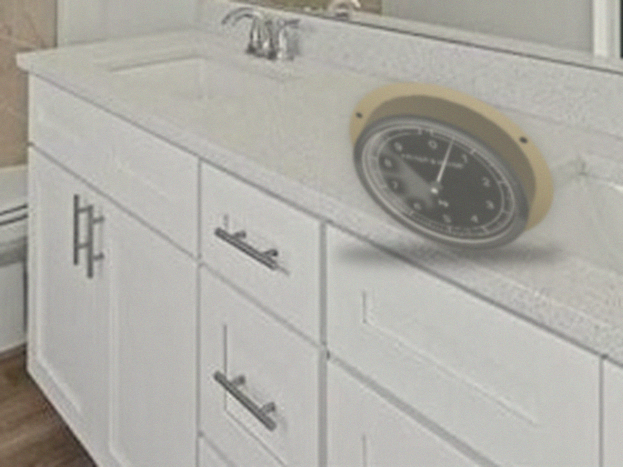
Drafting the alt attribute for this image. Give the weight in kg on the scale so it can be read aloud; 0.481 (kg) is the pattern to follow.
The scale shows 0.5 (kg)
